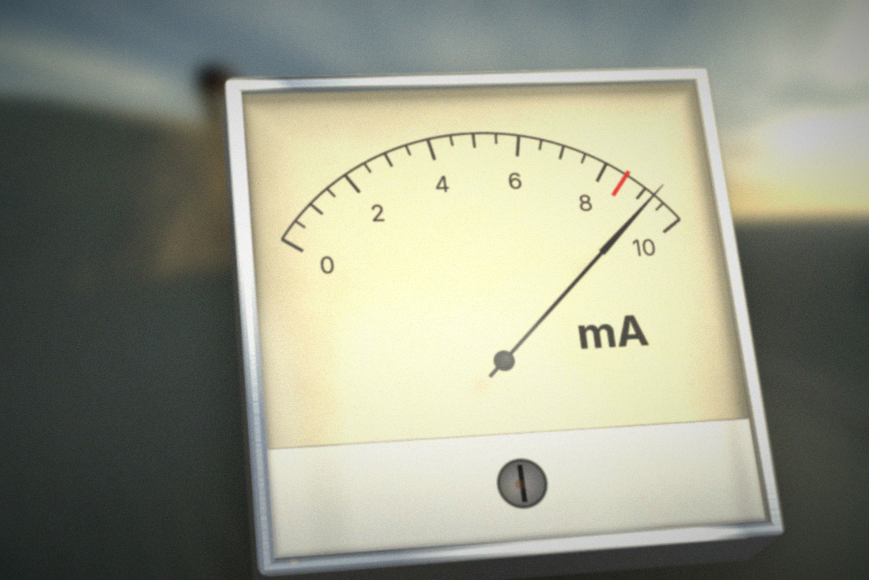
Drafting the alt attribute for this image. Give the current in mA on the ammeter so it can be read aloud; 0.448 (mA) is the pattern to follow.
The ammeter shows 9.25 (mA)
